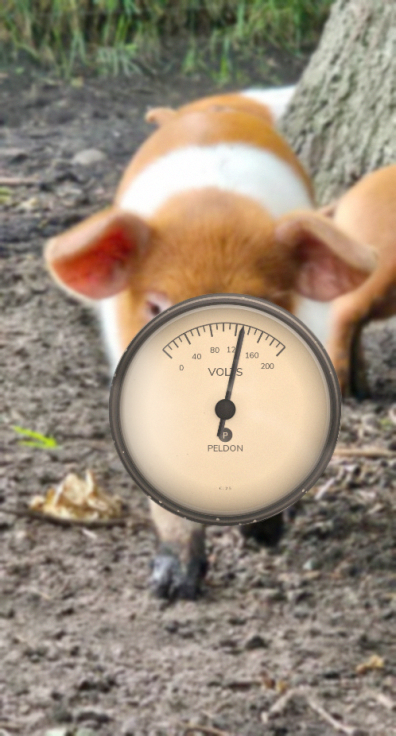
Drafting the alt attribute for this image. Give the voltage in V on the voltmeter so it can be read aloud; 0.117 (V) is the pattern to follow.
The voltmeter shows 130 (V)
